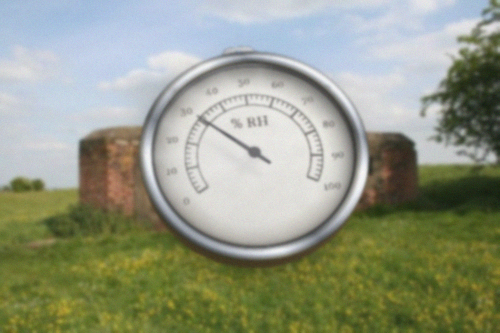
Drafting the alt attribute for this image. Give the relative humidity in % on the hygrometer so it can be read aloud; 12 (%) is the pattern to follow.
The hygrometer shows 30 (%)
